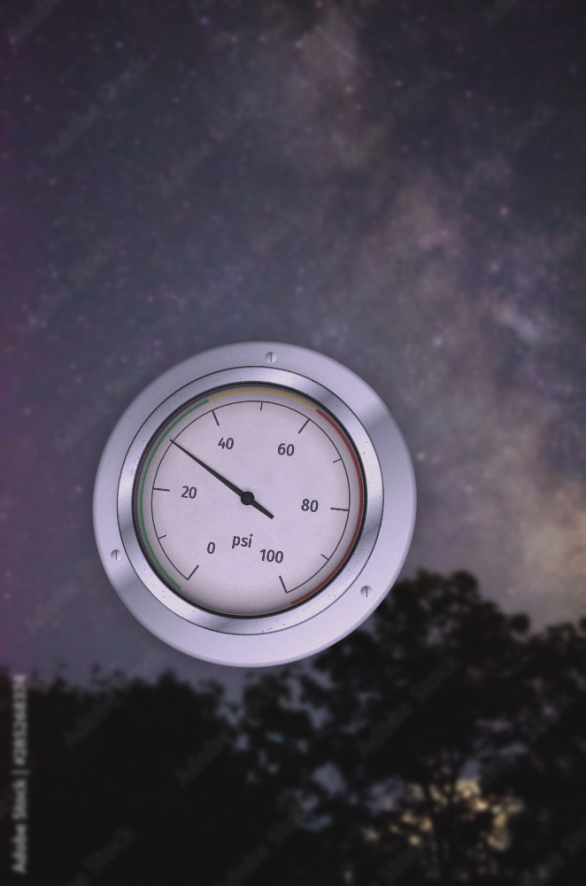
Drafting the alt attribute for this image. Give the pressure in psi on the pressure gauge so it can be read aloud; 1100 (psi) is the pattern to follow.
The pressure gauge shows 30 (psi)
